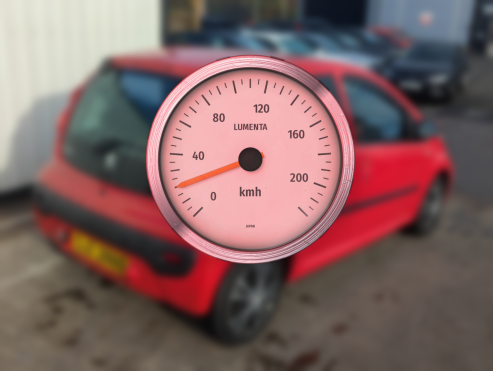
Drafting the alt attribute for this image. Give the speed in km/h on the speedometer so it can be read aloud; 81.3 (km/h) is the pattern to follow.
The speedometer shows 20 (km/h)
